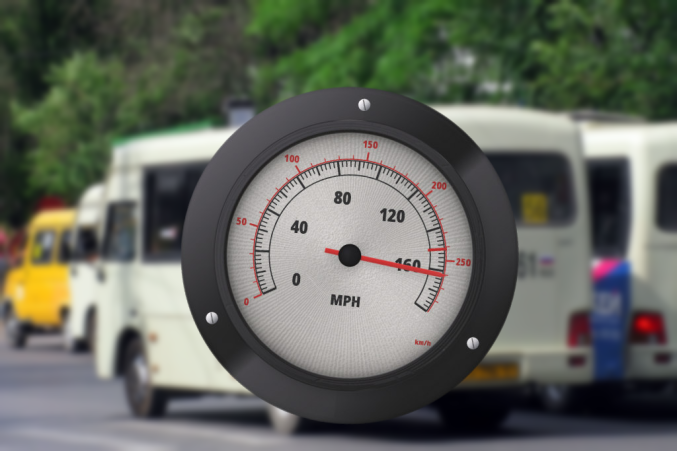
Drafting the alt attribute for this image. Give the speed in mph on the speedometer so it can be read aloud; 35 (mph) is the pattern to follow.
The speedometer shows 162 (mph)
